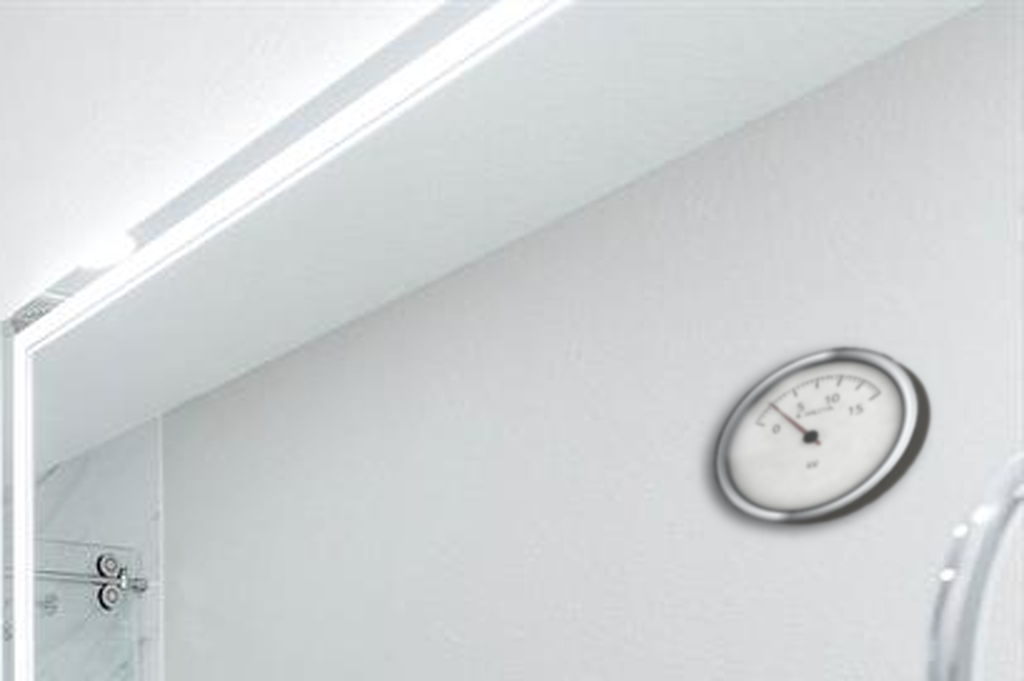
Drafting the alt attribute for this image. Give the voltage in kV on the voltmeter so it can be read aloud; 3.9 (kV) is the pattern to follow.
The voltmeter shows 2.5 (kV)
